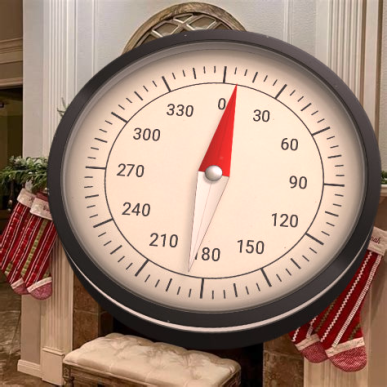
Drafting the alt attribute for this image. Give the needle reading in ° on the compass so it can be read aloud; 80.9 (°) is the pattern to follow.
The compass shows 7.5 (°)
